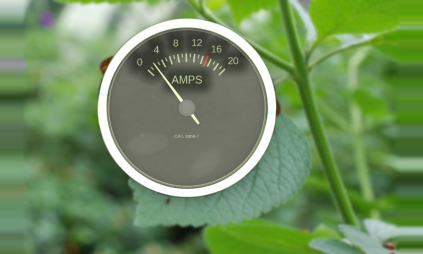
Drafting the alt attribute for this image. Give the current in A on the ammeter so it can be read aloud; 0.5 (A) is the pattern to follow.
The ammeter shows 2 (A)
